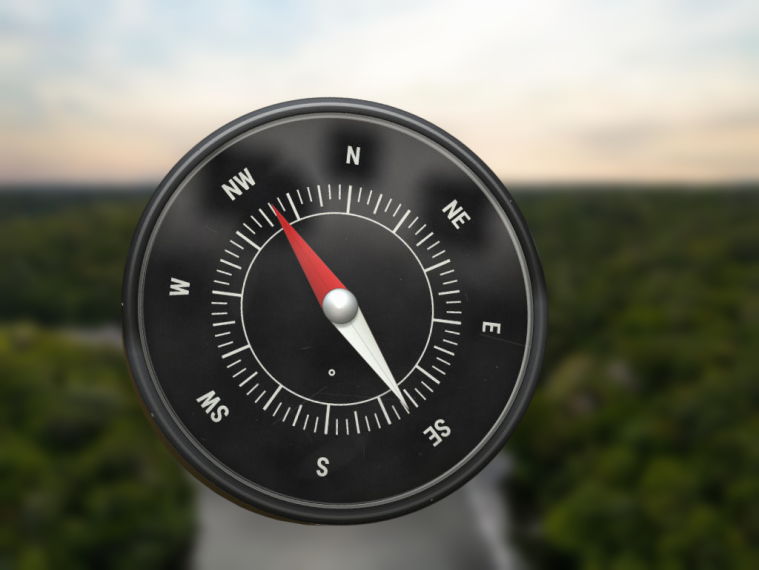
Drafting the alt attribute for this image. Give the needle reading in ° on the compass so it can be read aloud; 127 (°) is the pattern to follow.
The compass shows 320 (°)
